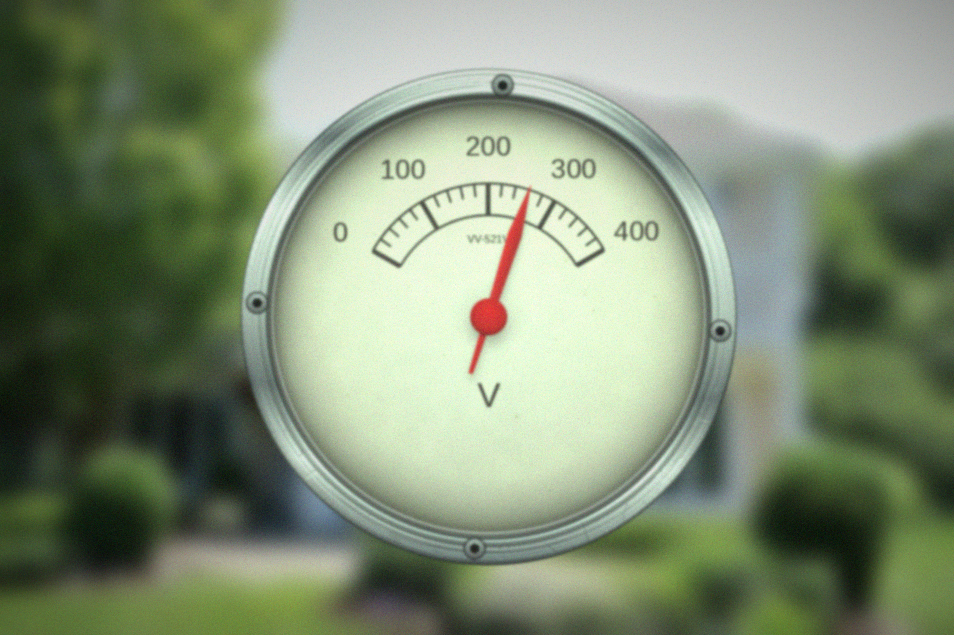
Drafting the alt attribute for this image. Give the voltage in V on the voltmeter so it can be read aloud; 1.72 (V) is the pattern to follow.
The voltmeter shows 260 (V)
